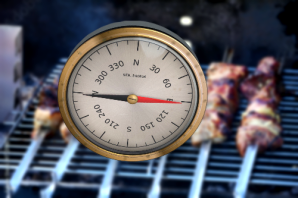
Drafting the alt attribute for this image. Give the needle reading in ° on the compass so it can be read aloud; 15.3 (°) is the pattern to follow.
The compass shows 90 (°)
